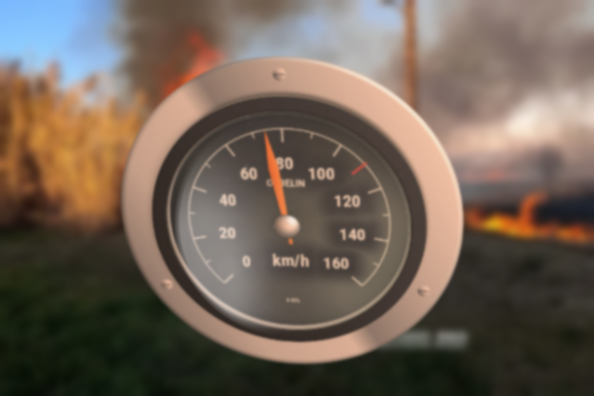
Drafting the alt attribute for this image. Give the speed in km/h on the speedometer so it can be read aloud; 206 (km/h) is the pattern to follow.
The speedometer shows 75 (km/h)
